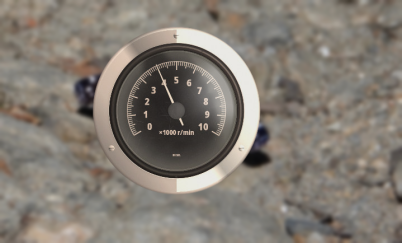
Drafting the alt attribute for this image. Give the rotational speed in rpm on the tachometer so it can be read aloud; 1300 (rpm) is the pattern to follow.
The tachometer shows 4000 (rpm)
